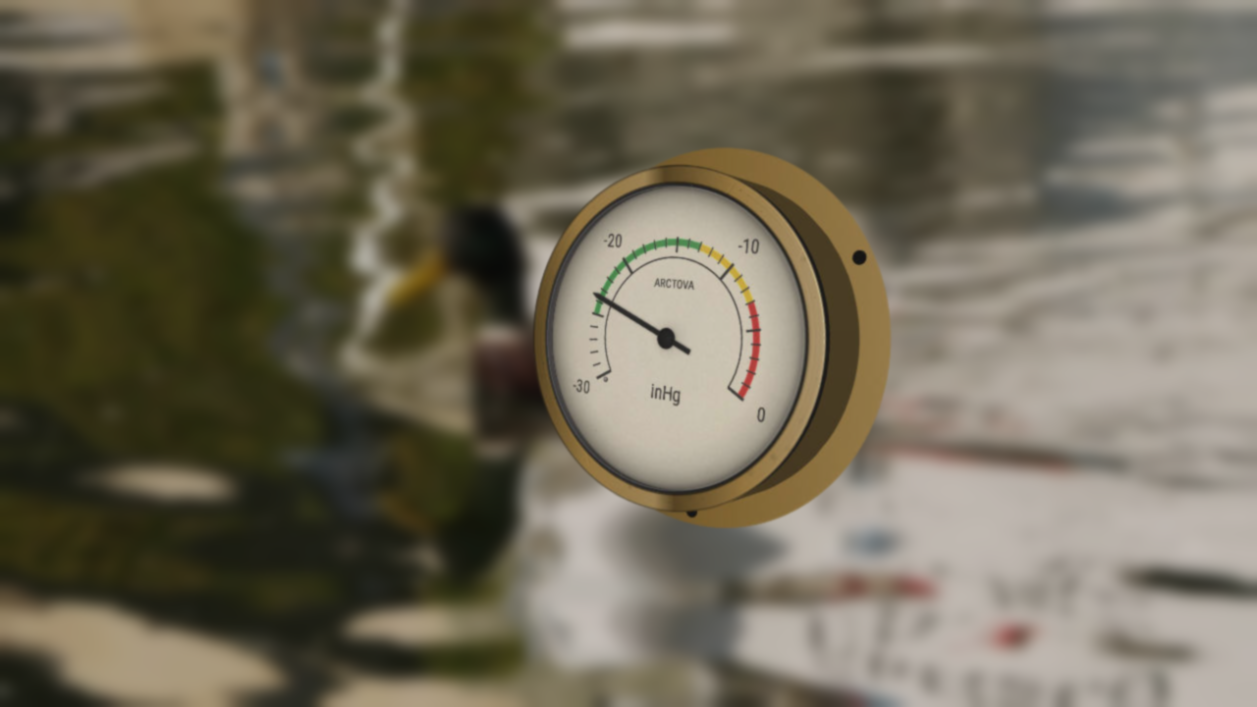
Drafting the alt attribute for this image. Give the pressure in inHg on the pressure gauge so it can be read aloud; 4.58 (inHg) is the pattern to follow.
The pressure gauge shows -23.5 (inHg)
